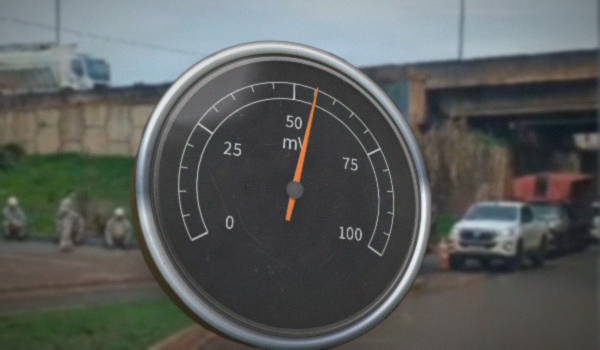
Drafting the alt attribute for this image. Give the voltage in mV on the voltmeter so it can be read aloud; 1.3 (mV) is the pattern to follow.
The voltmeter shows 55 (mV)
